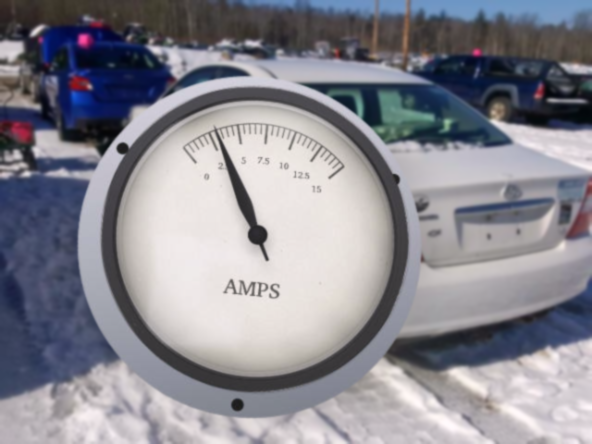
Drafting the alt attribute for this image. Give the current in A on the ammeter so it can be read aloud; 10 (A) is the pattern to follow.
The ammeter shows 3 (A)
